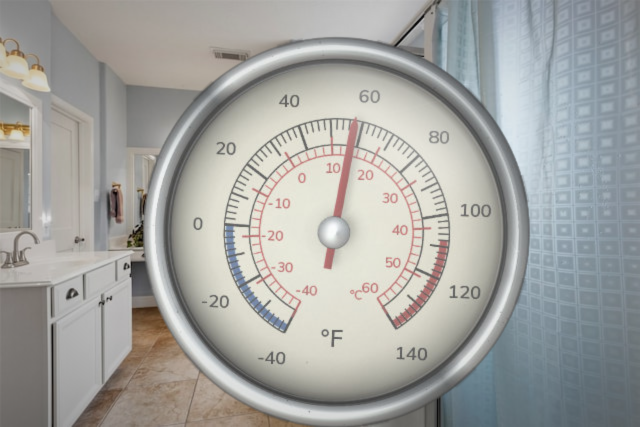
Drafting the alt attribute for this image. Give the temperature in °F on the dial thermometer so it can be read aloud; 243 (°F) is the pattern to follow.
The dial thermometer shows 58 (°F)
